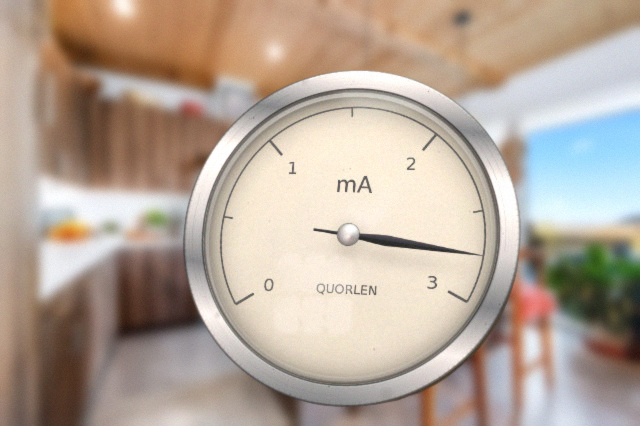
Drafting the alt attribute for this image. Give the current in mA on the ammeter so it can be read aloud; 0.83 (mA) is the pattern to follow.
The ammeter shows 2.75 (mA)
